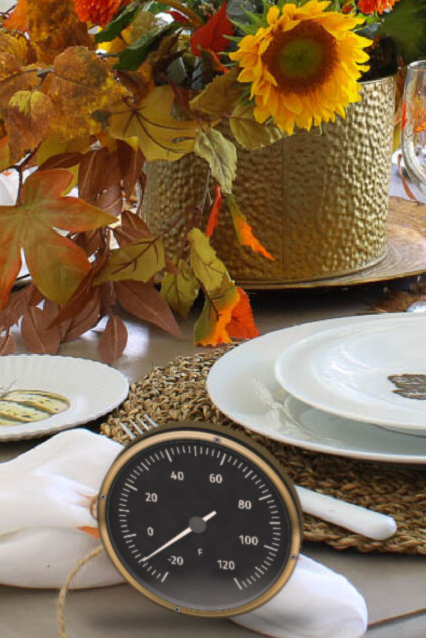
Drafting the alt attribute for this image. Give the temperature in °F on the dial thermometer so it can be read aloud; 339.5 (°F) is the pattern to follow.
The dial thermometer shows -10 (°F)
